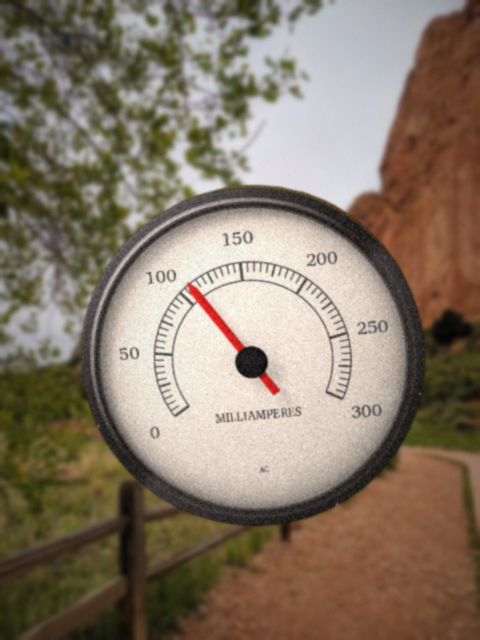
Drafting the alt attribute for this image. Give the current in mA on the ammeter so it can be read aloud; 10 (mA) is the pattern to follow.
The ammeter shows 110 (mA)
